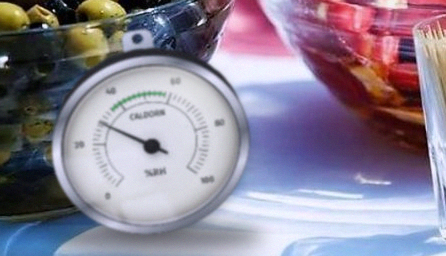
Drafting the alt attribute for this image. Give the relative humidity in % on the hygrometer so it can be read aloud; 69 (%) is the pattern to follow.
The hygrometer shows 30 (%)
